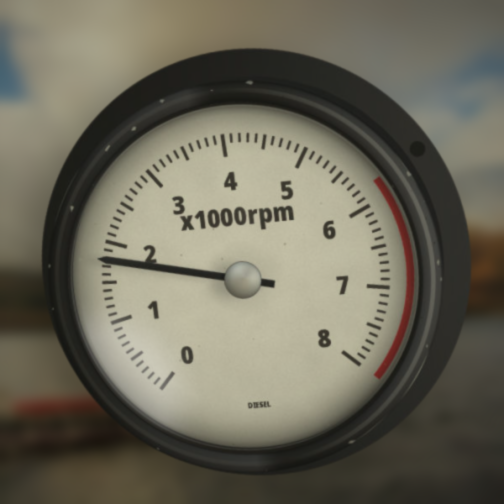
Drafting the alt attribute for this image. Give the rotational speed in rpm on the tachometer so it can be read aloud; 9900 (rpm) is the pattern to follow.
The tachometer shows 1800 (rpm)
